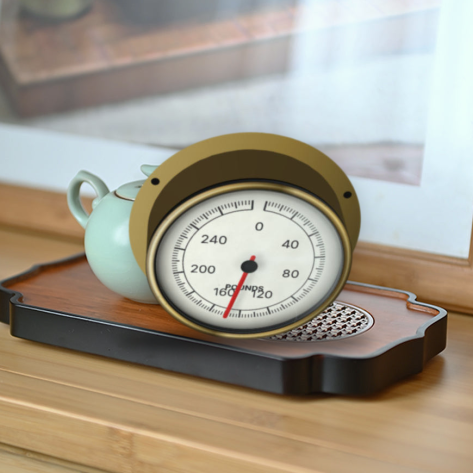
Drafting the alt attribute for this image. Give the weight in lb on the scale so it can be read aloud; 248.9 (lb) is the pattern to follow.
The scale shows 150 (lb)
